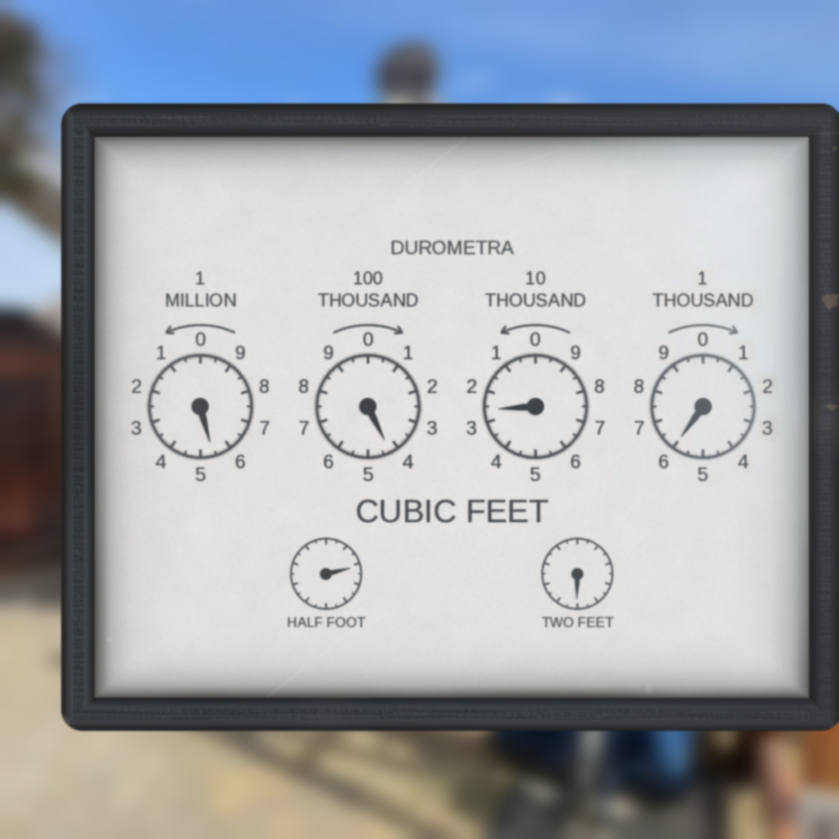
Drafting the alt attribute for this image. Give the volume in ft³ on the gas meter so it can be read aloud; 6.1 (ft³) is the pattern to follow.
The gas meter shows 542600 (ft³)
